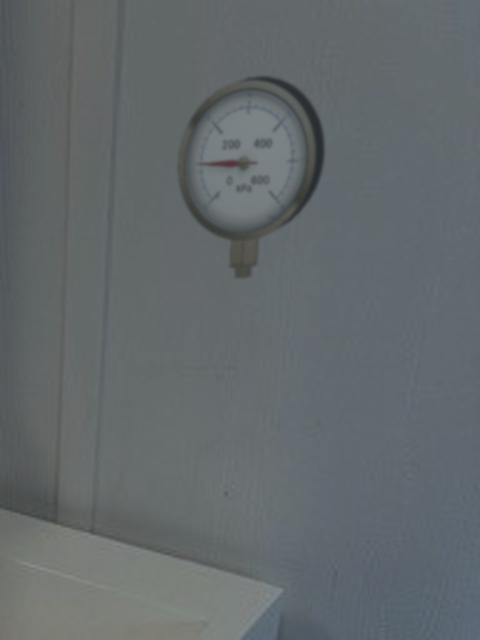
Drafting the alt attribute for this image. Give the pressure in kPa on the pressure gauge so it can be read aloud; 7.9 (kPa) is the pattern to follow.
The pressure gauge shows 100 (kPa)
